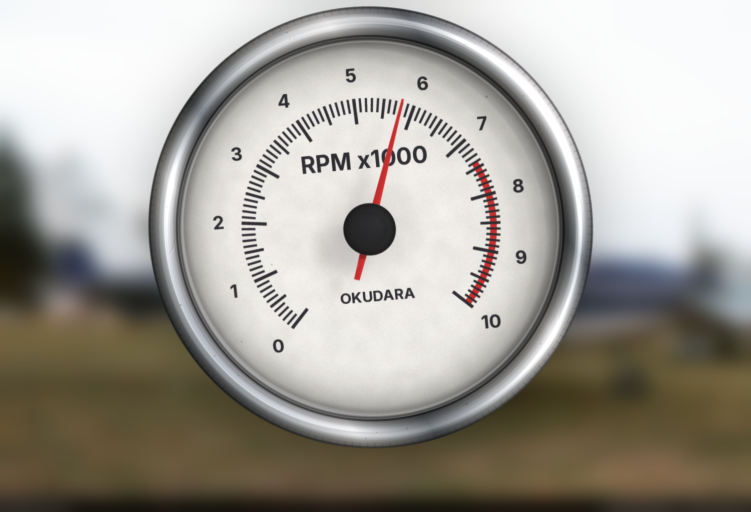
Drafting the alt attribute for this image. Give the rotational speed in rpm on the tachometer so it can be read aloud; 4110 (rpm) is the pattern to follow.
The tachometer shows 5800 (rpm)
